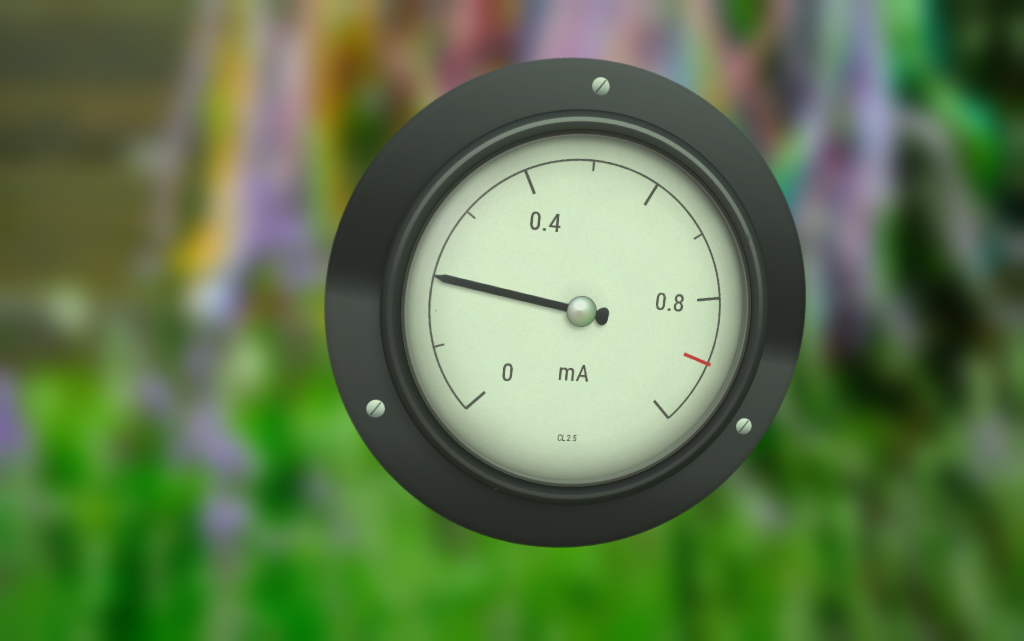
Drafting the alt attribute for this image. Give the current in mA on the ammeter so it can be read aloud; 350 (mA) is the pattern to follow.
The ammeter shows 0.2 (mA)
